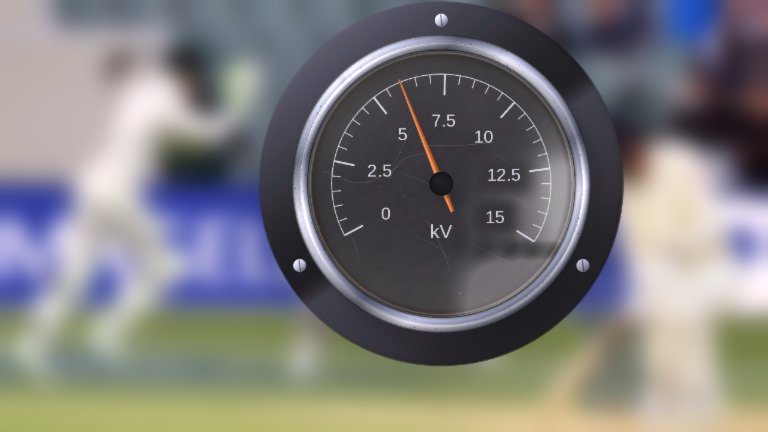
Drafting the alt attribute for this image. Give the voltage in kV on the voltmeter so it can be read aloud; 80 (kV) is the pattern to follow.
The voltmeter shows 6 (kV)
